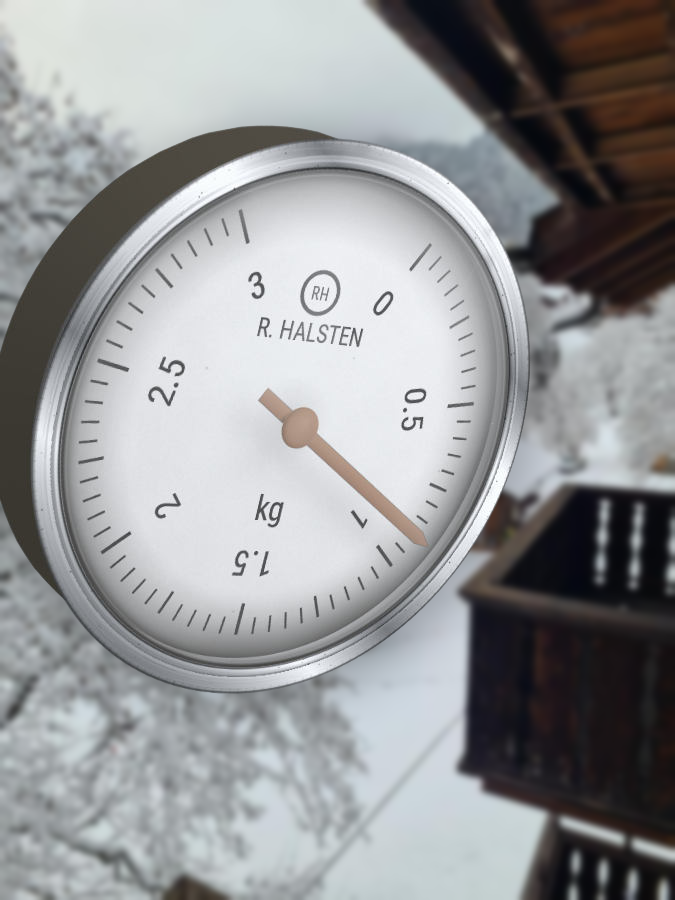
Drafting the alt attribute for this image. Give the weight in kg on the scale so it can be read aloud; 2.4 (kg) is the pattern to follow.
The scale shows 0.9 (kg)
